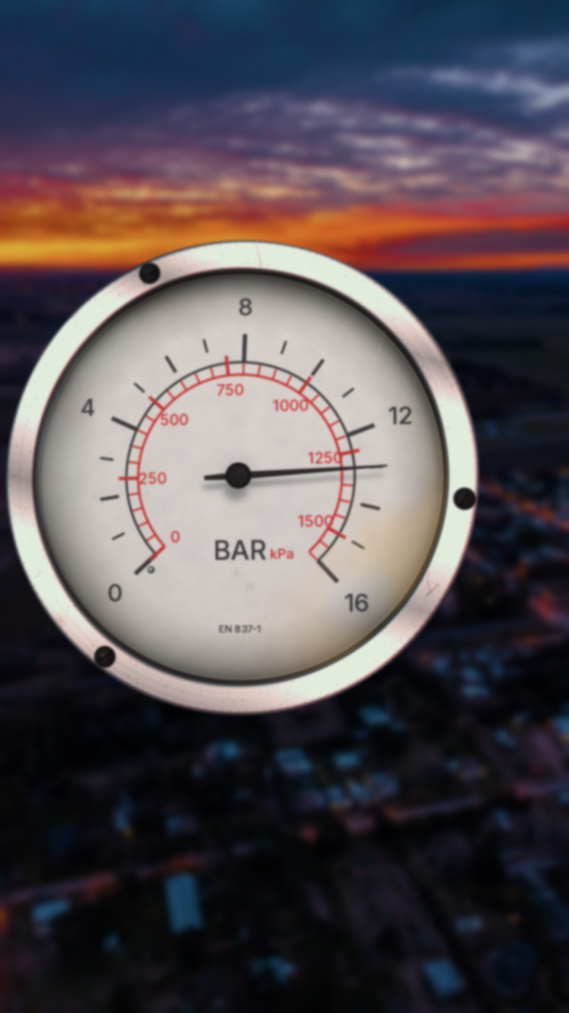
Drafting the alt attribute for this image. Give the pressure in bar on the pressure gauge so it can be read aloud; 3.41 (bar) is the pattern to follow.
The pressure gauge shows 13 (bar)
